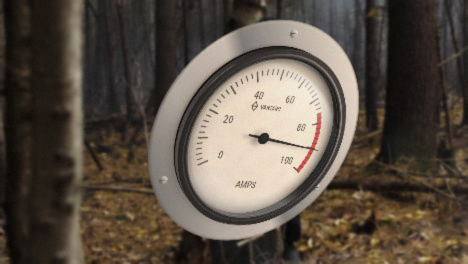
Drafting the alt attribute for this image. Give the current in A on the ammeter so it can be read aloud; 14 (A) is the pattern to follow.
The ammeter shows 90 (A)
